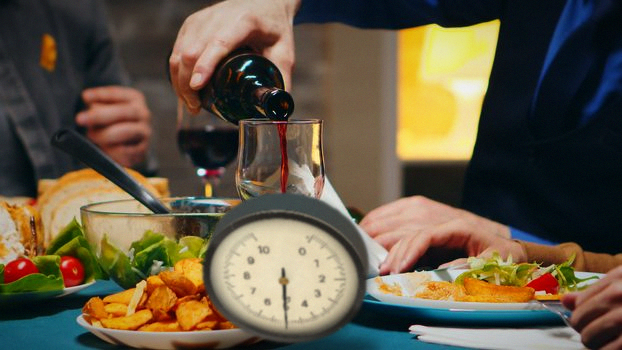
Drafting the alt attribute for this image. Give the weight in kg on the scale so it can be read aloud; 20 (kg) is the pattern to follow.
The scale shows 5 (kg)
